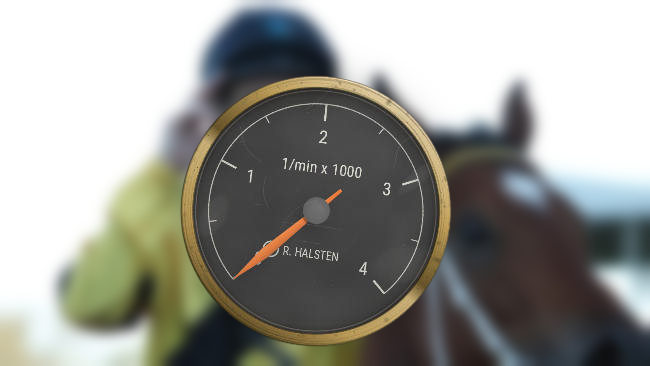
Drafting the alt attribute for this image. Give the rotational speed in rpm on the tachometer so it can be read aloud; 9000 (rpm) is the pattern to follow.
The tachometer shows 0 (rpm)
